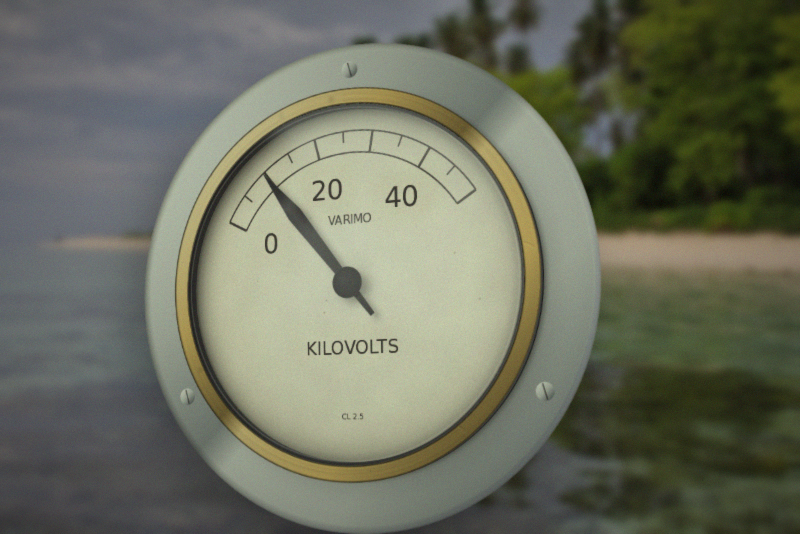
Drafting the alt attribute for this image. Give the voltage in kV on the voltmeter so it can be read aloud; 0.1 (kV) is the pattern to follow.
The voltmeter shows 10 (kV)
